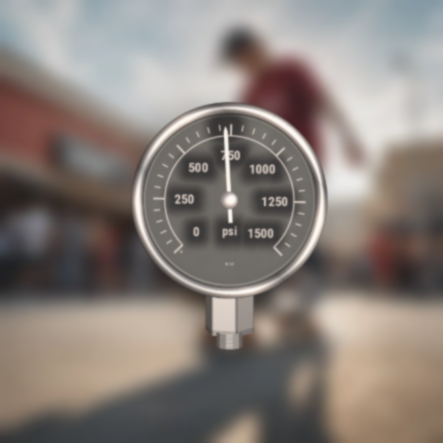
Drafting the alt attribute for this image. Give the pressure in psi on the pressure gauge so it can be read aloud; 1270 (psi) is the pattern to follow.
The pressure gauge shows 725 (psi)
